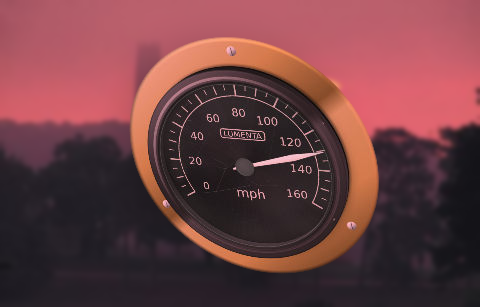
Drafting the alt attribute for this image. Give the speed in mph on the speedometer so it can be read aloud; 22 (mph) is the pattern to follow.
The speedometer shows 130 (mph)
